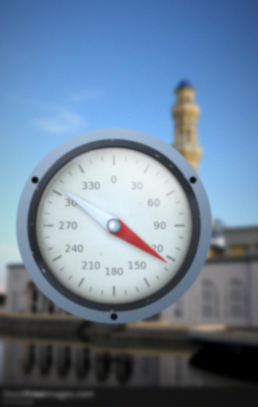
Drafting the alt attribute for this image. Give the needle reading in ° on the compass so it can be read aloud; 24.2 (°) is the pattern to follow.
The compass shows 125 (°)
